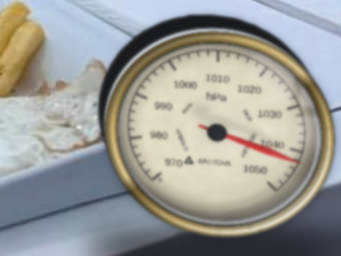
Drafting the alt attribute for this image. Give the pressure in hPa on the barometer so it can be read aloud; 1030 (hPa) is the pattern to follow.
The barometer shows 1042 (hPa)
